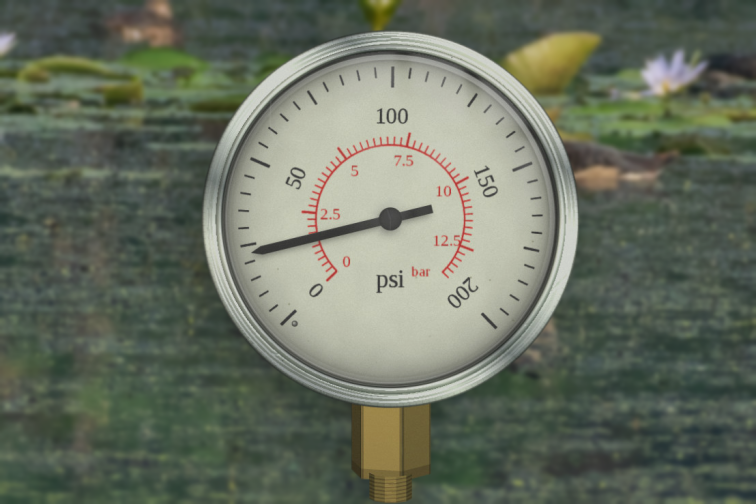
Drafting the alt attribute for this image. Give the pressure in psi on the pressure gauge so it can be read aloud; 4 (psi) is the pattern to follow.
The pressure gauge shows 22.5 (psi)
